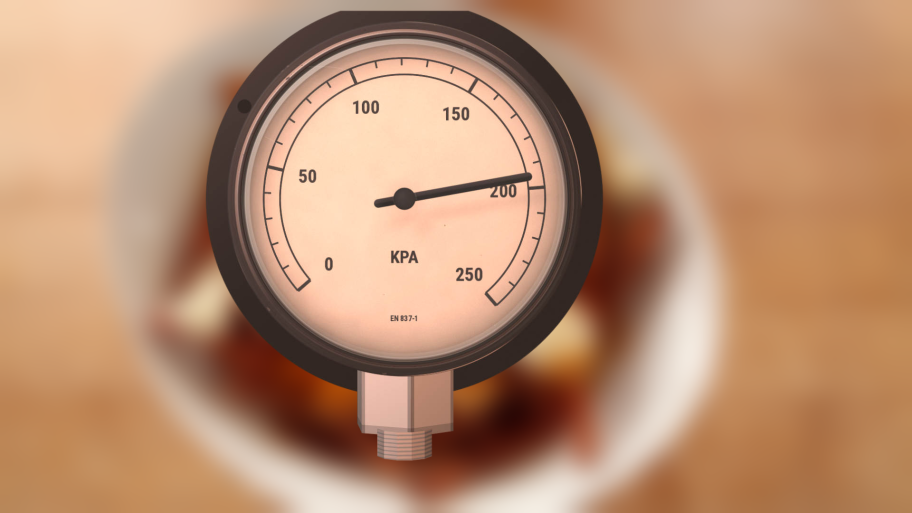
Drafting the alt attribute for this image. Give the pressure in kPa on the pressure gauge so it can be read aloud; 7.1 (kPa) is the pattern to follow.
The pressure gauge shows 195 (kPa)
